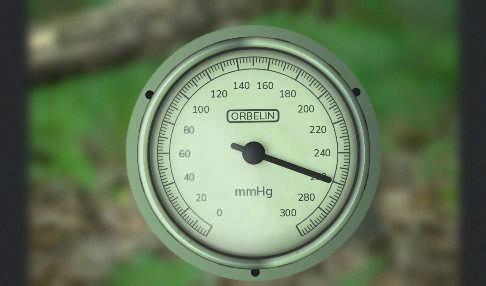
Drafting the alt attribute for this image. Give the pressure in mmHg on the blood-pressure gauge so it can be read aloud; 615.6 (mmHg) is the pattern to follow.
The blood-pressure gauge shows 260 (mmHg)
